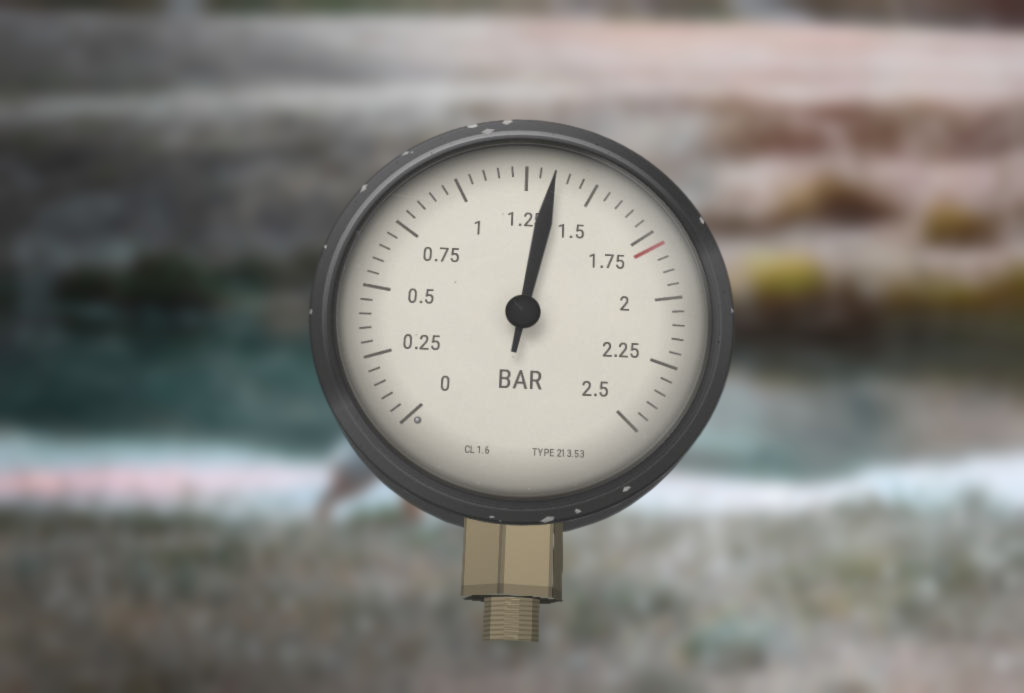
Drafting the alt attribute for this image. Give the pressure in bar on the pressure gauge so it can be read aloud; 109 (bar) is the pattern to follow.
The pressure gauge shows 1.35 (bar)
